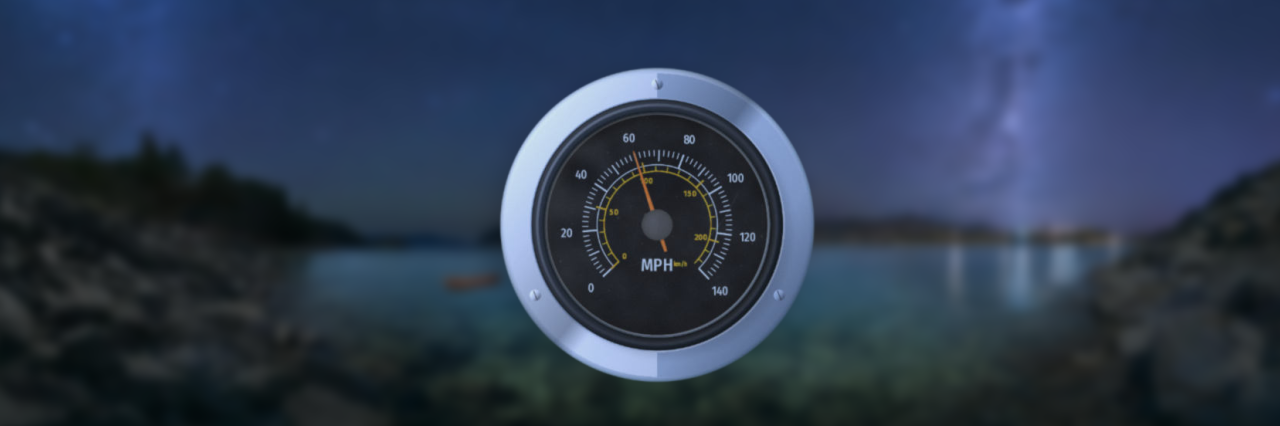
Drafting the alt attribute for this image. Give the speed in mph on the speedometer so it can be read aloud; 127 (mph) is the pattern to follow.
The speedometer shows 60 (mph)
